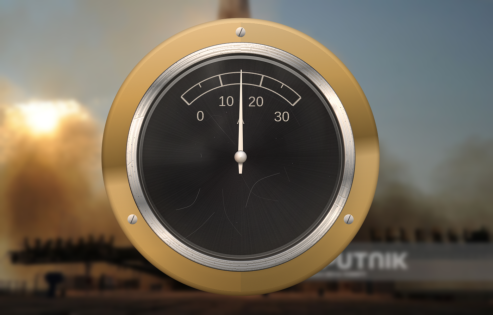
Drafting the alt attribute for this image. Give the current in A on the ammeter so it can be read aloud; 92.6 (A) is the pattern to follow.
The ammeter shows 15 (A)
